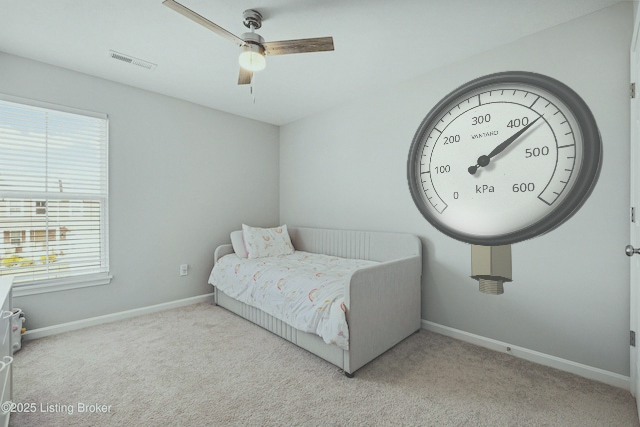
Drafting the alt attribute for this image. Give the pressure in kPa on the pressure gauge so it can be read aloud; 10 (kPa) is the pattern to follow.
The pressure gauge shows 430 (kPa)
